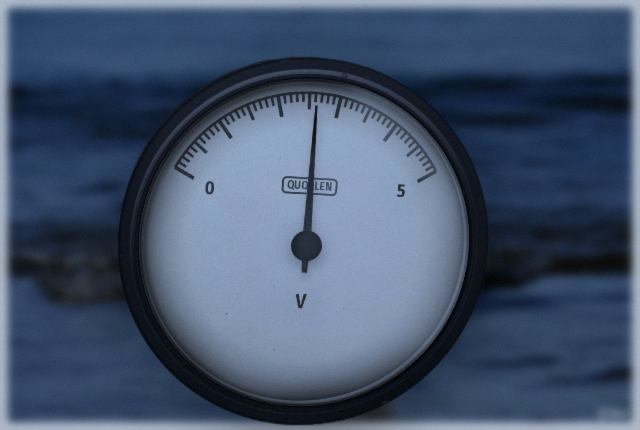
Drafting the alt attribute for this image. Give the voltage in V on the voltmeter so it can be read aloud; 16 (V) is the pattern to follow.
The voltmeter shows 2.6 (V)
